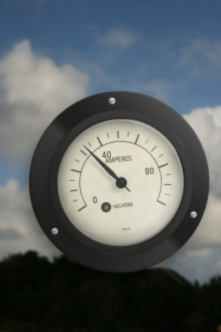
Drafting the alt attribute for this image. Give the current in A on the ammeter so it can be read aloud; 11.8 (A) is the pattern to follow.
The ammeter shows 32.5 (A)
